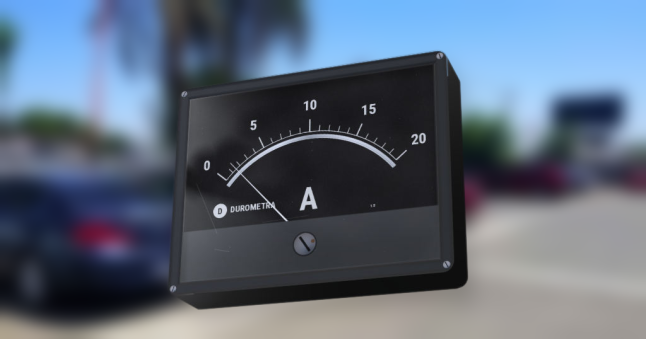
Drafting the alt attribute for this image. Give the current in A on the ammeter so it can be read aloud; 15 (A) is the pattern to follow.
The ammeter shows 1.5 (A)
